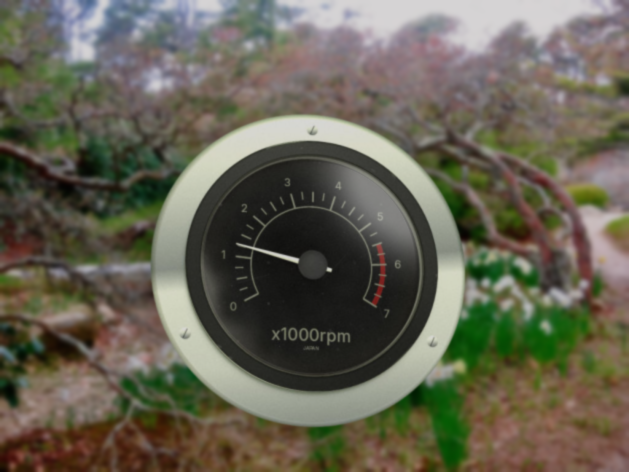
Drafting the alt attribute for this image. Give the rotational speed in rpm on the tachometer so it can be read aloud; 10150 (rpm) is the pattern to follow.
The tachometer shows 1250 (rpm)
